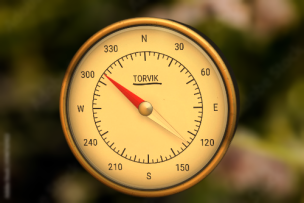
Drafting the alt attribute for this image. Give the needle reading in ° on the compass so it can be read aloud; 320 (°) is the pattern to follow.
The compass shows 310 (°)
